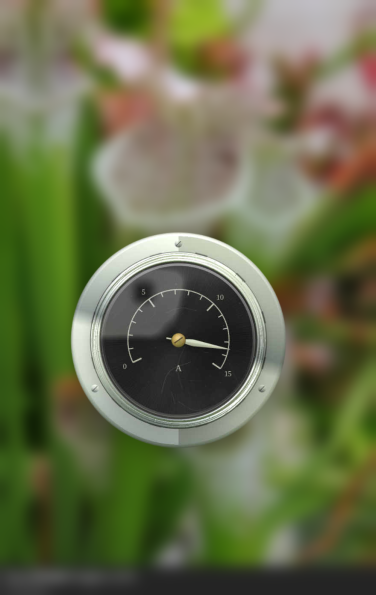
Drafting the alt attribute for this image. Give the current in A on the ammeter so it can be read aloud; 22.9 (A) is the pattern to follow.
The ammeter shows 13.5 (A)
